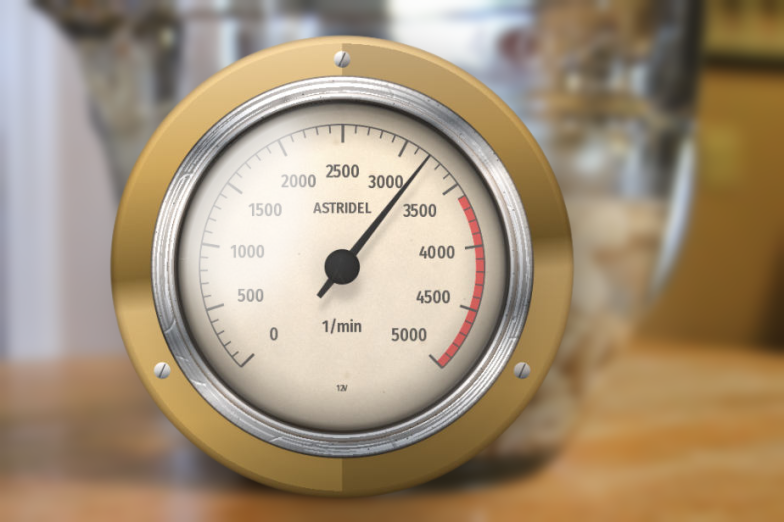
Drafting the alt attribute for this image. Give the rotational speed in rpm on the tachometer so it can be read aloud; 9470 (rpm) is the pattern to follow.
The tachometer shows 3200 (rpm)
